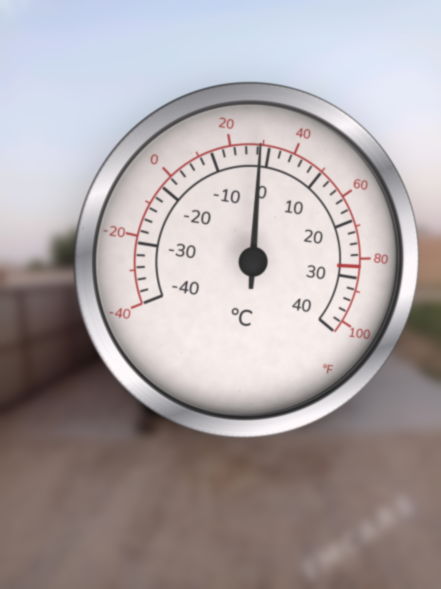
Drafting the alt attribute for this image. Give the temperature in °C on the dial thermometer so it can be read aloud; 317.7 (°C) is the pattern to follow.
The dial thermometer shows -2 (°C)
